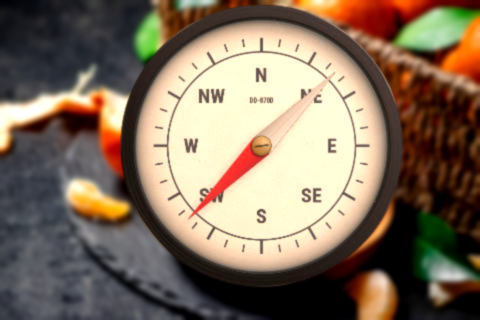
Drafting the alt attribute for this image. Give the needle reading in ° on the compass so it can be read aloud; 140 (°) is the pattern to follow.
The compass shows 225 (°)
